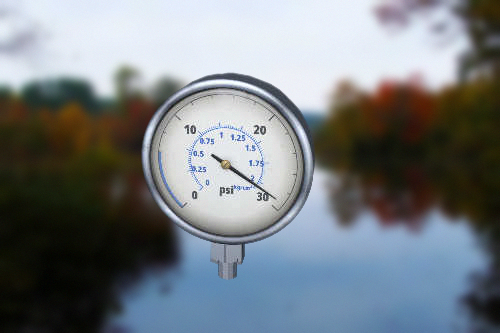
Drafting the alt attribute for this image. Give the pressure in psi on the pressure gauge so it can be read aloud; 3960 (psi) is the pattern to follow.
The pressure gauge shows 29 (psi)
